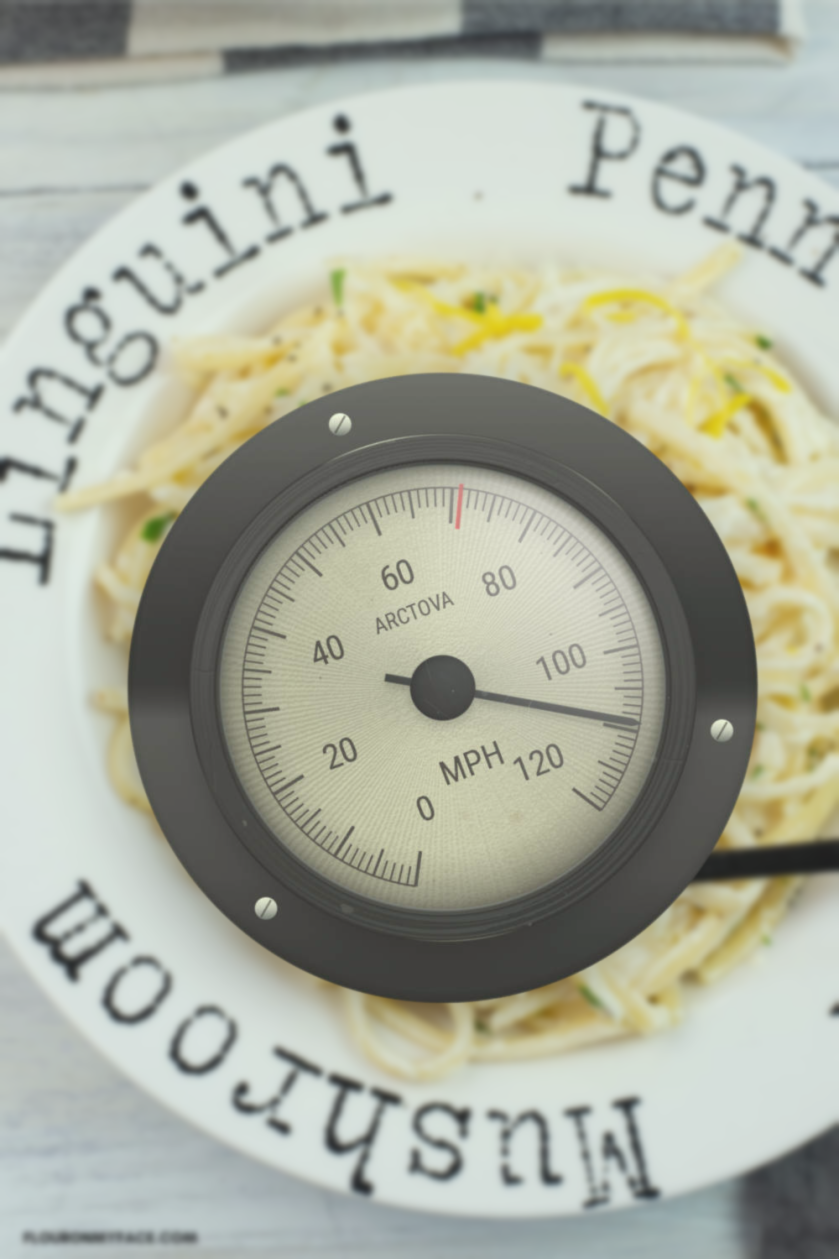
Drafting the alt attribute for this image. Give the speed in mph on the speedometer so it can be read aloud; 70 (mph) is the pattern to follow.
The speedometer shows 109 (mph)
